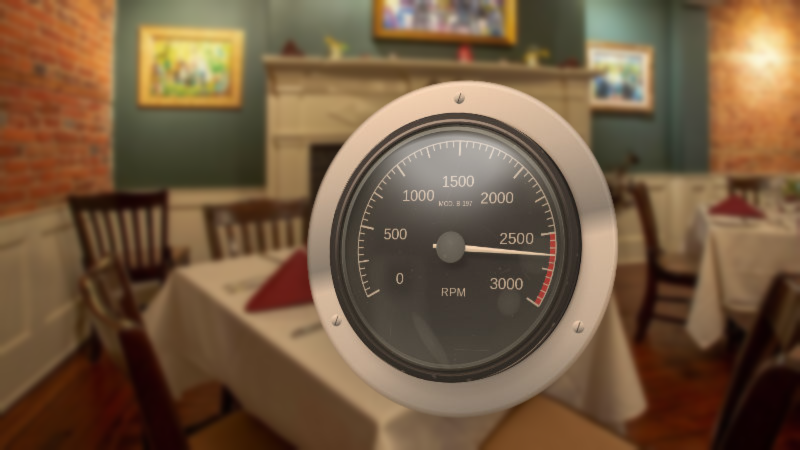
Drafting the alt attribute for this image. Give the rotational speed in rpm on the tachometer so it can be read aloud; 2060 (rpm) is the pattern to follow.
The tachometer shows 2650 (rpm)
